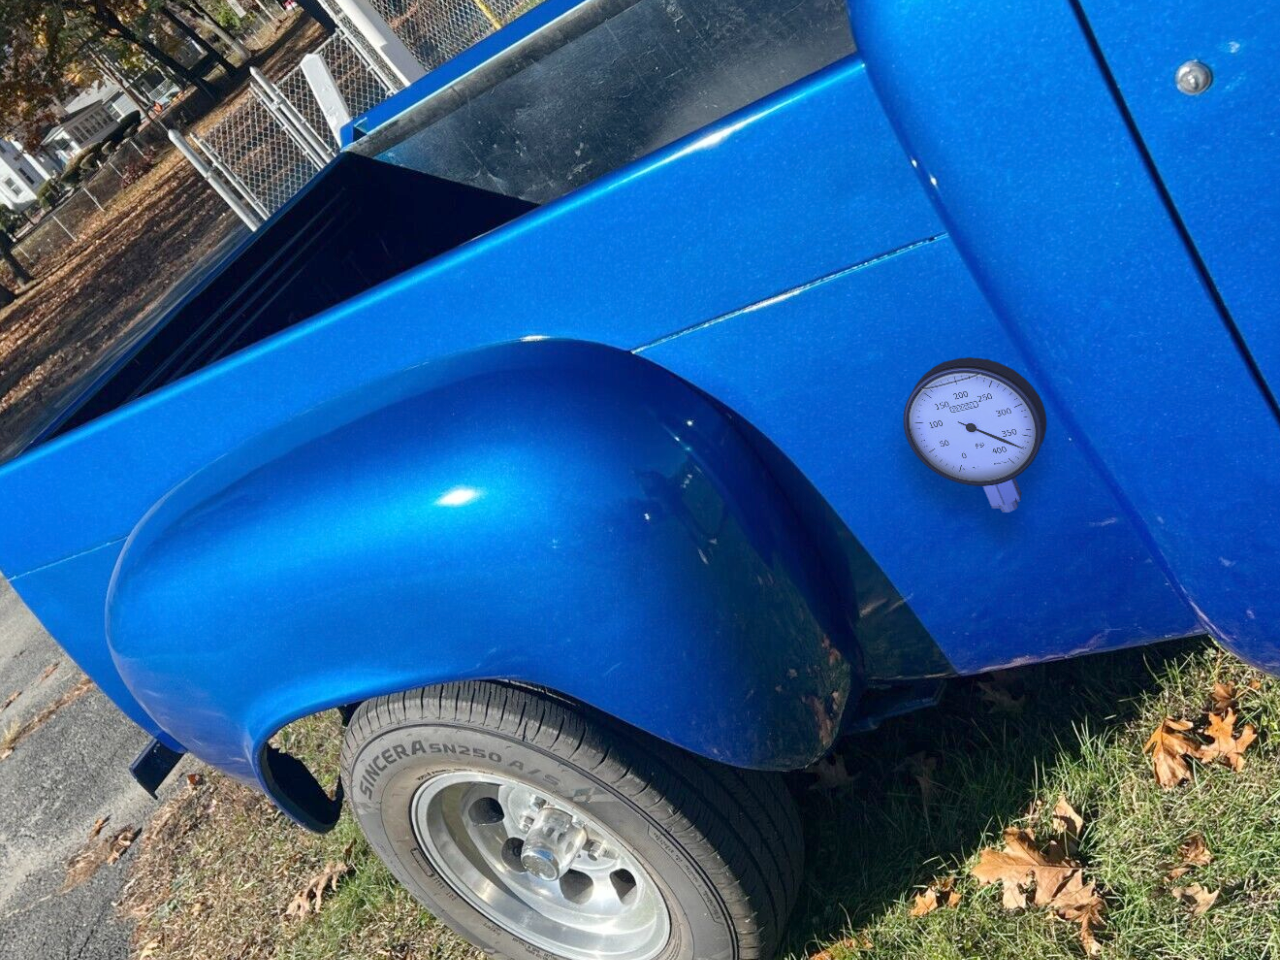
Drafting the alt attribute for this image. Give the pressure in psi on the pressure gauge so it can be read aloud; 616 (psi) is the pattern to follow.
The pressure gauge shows 370 (psi)
